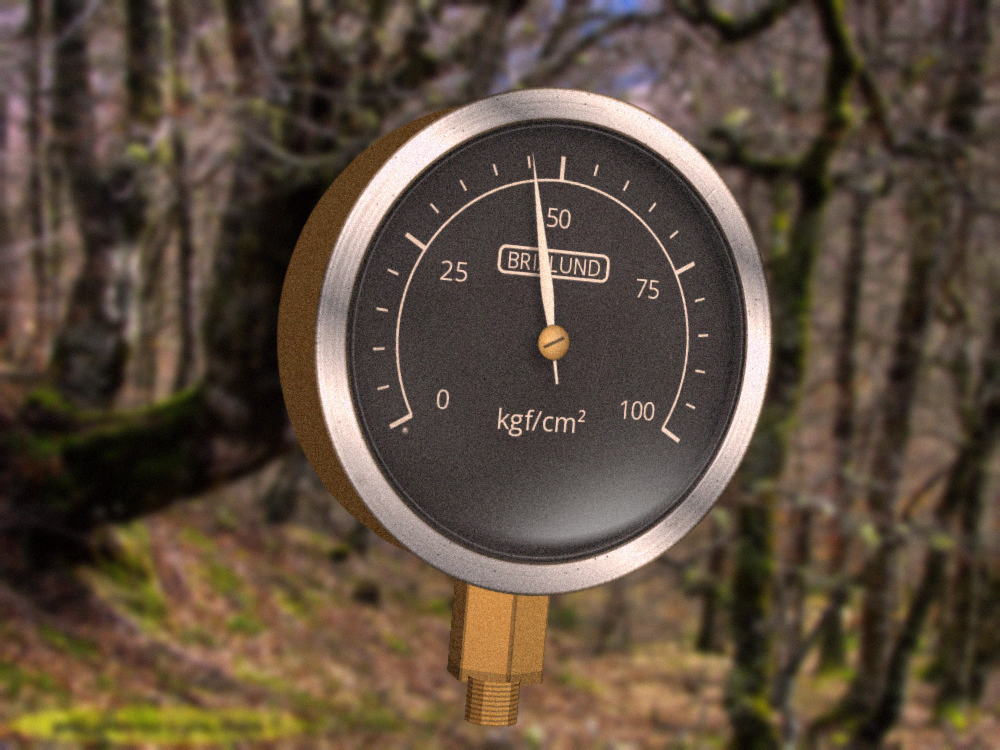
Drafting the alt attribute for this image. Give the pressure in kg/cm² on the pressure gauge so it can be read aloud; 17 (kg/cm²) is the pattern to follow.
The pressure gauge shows 45 (kg/cm²)
